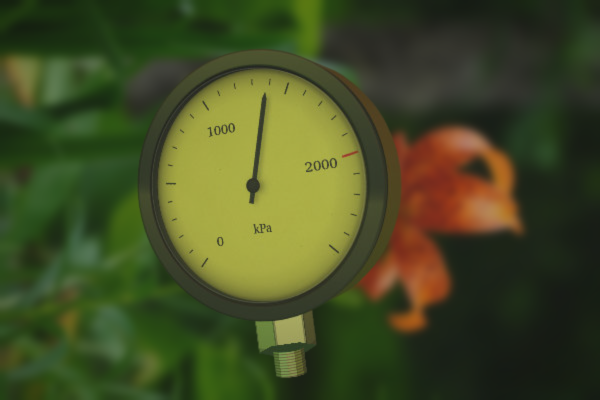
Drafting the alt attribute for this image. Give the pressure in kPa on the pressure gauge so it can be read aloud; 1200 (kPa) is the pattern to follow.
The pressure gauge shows 1400 (kPa)
